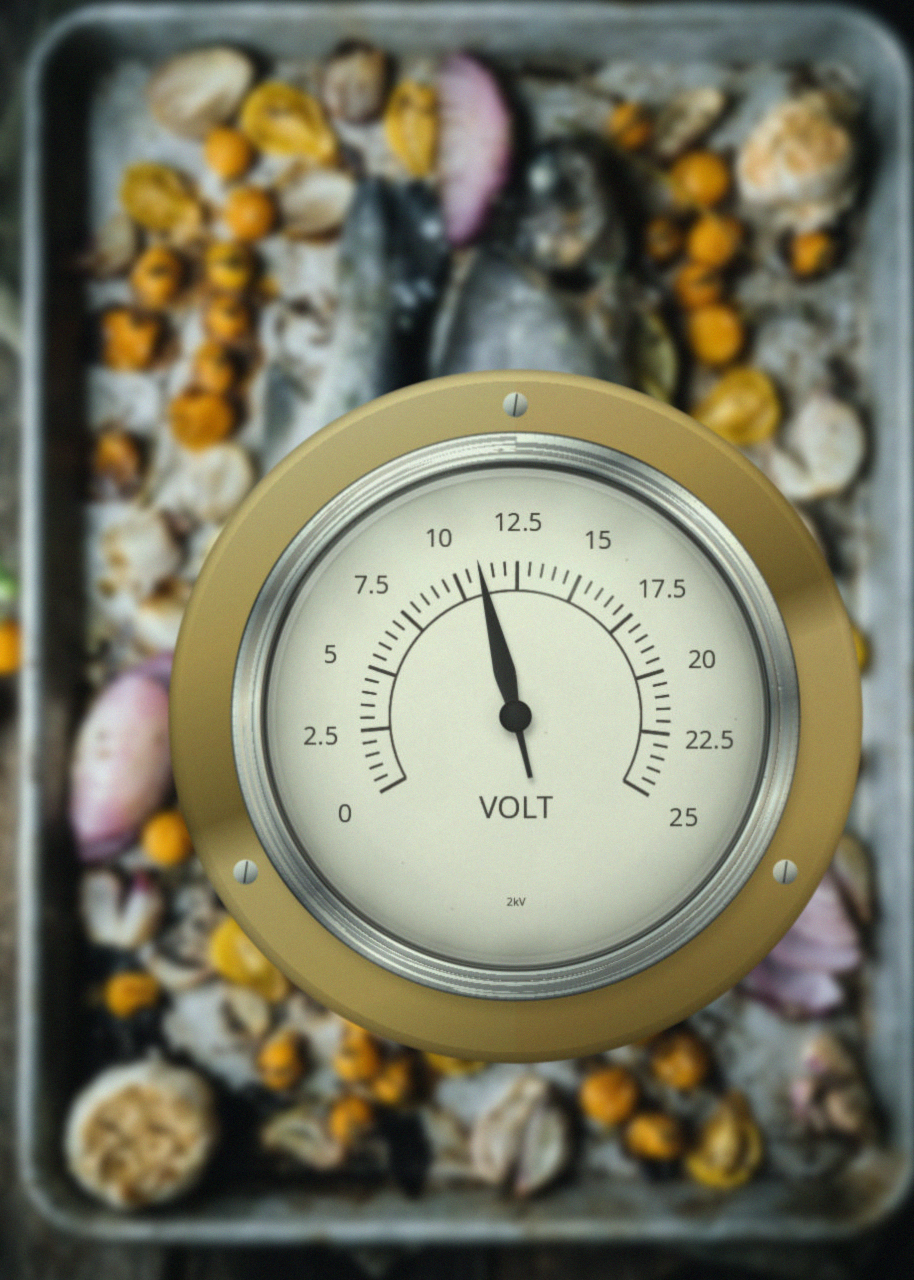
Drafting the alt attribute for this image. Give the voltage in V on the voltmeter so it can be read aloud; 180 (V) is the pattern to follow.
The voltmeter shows 11 (V)
